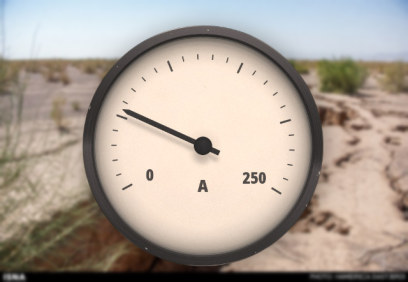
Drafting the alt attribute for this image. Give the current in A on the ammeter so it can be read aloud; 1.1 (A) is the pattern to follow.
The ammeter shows 55 (A)
